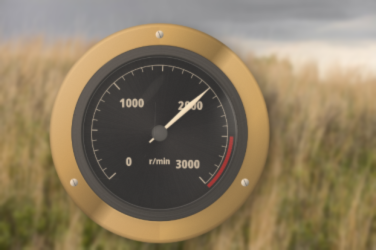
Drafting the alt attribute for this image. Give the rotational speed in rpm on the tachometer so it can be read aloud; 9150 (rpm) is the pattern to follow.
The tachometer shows 2000 (rpm)
